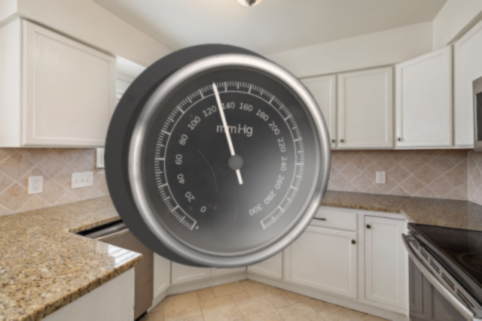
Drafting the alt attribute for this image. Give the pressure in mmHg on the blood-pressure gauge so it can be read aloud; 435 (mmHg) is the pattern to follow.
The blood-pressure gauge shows 130 (mmHg)
